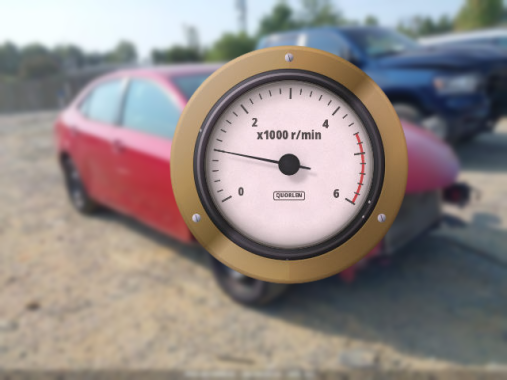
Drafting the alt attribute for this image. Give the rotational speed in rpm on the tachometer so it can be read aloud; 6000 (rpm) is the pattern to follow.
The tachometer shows 1000 (rpm)
